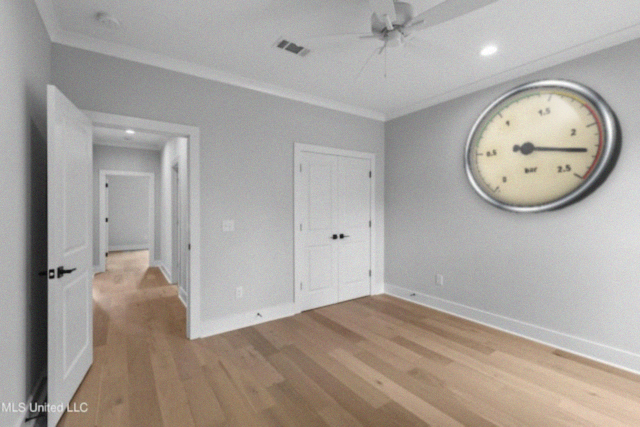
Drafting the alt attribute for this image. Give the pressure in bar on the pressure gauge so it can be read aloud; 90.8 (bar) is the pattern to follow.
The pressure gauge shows 2.25 (bar)
